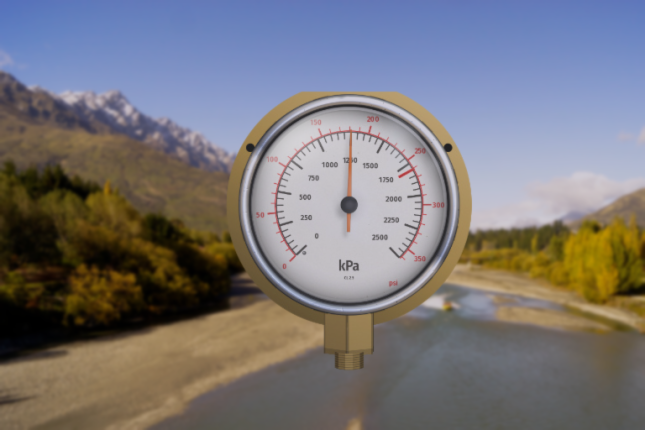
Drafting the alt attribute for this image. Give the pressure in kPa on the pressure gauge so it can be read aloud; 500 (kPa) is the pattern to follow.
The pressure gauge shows 1250 (kPa)
